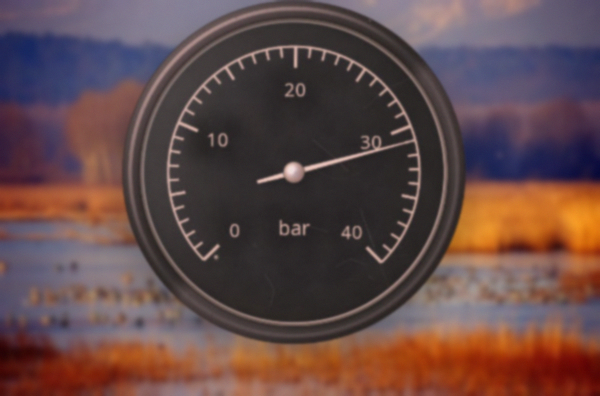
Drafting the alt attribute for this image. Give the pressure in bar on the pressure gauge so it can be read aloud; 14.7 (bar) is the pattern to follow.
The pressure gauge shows 31 (bar)
